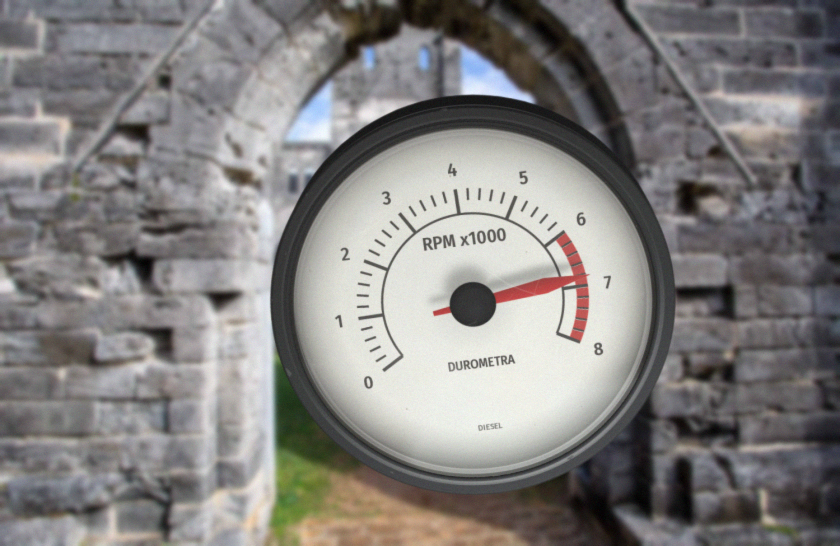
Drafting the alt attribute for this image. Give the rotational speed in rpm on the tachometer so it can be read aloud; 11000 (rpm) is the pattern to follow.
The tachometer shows 6800 (rpm)
